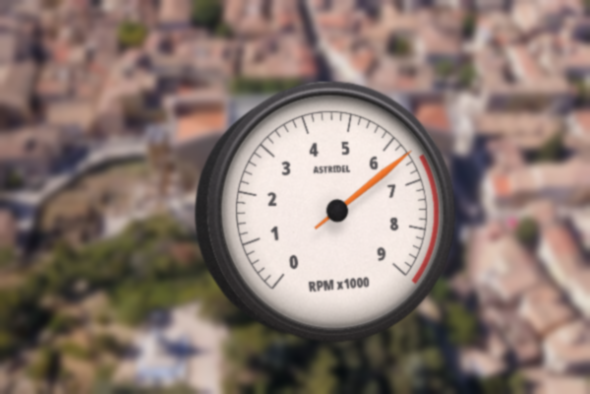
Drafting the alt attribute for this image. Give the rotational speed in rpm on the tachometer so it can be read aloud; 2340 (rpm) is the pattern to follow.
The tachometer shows 6400 (rpm)
